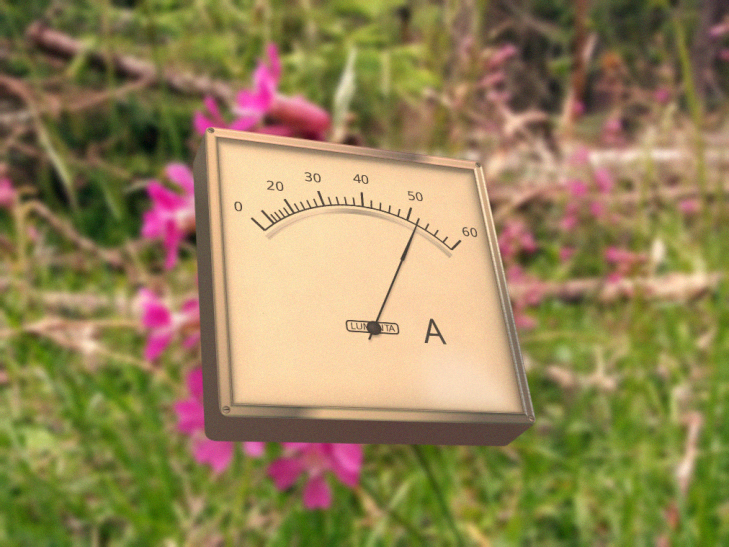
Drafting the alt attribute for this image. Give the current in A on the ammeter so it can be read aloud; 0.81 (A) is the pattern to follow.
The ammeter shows 52 (A)
